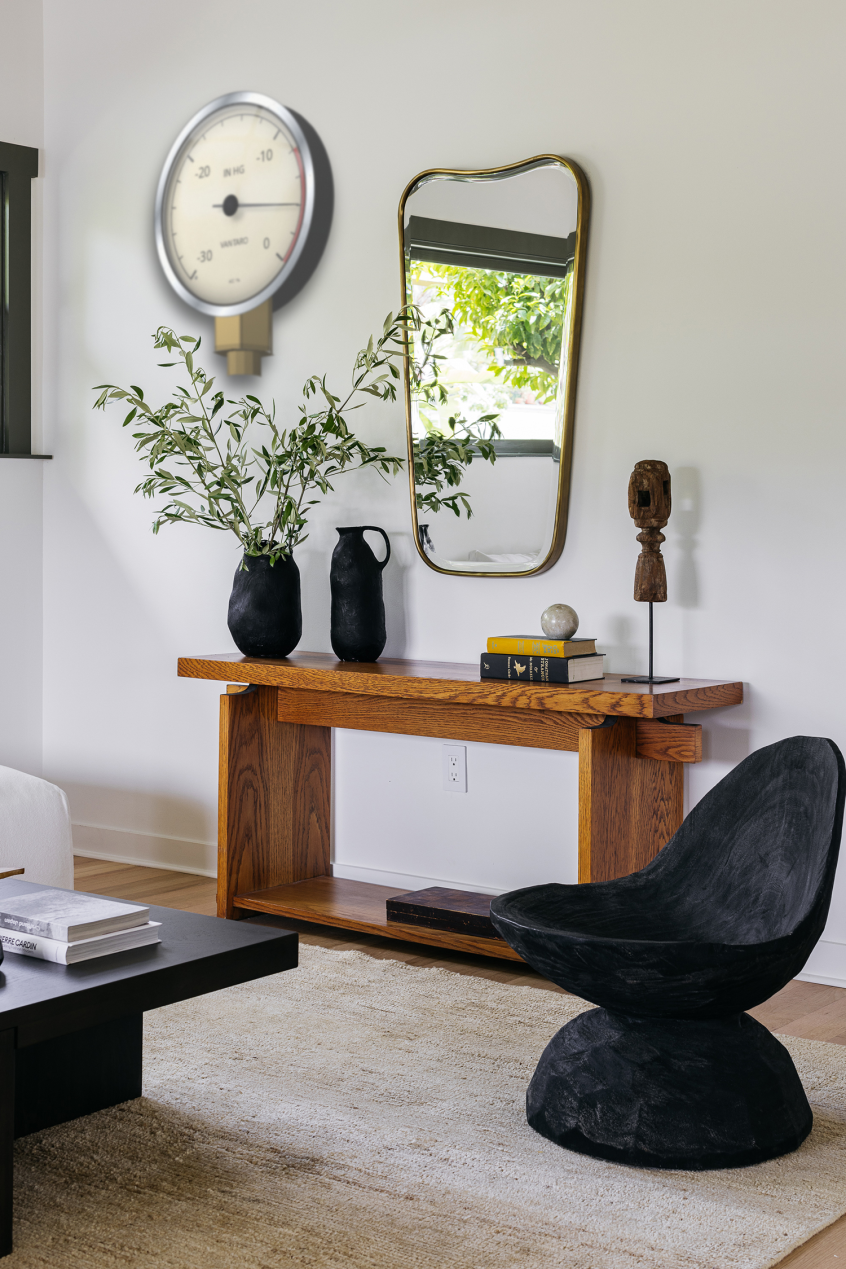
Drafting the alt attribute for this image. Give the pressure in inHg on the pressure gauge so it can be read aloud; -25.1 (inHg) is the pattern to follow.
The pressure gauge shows -4 (inHg)
